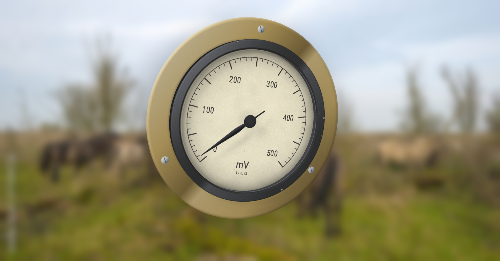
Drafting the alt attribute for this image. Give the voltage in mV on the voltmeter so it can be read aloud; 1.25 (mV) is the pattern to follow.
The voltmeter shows 10 (mV)
